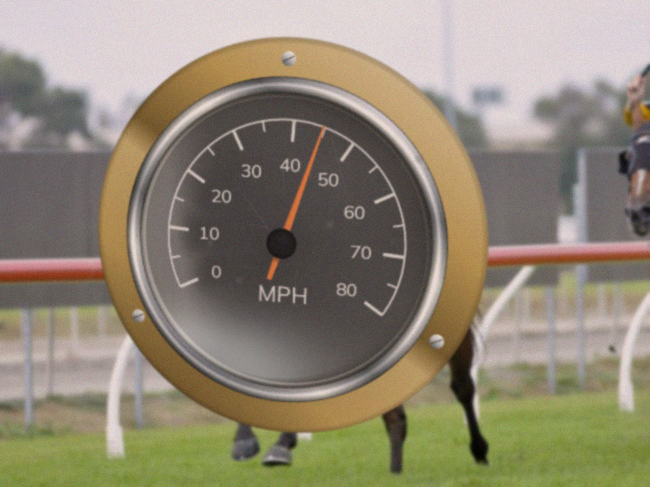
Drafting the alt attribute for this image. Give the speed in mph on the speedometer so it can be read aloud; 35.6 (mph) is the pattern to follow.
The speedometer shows 45 (mph)
